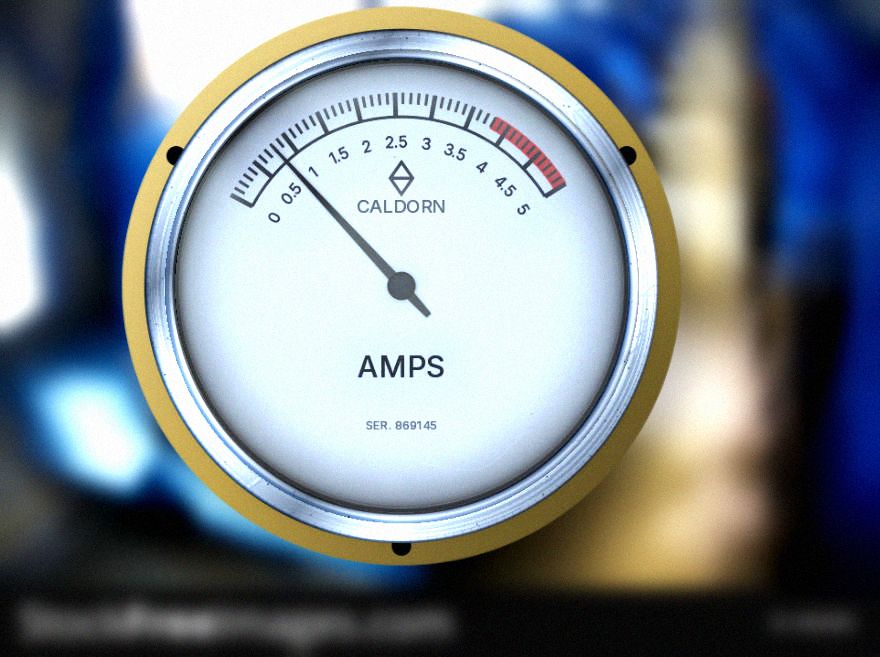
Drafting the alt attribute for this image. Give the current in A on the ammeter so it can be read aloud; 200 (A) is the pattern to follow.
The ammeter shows 0.8 (A)
